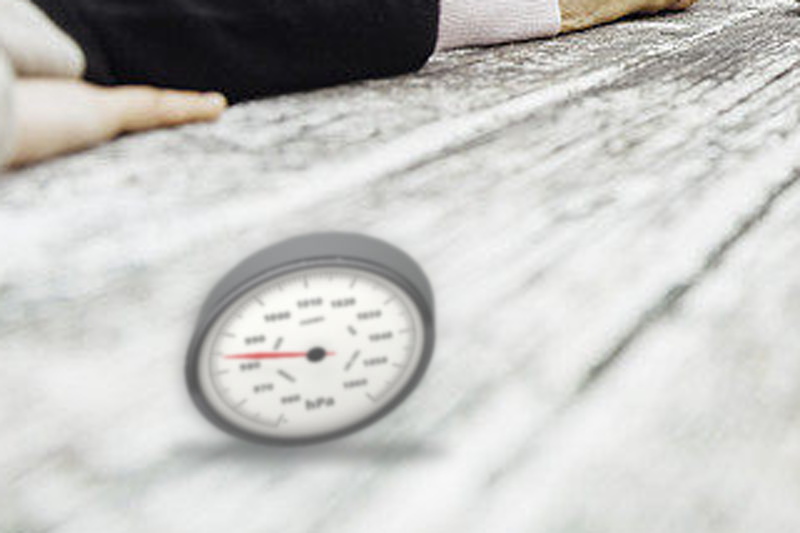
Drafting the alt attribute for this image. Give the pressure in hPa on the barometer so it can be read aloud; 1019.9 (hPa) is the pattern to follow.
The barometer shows 985 (hPa)
